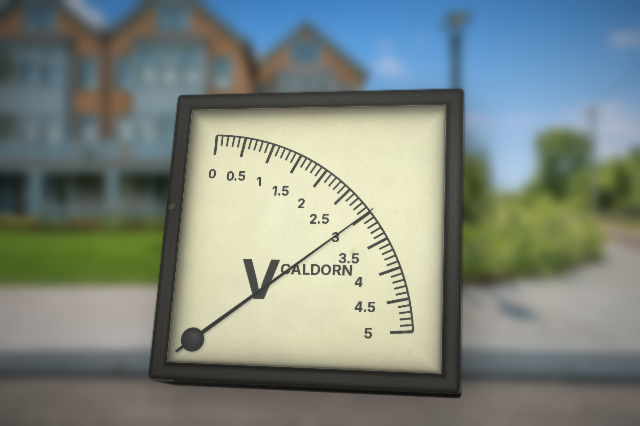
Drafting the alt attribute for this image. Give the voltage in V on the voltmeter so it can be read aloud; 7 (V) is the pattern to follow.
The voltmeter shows 3 (V)
